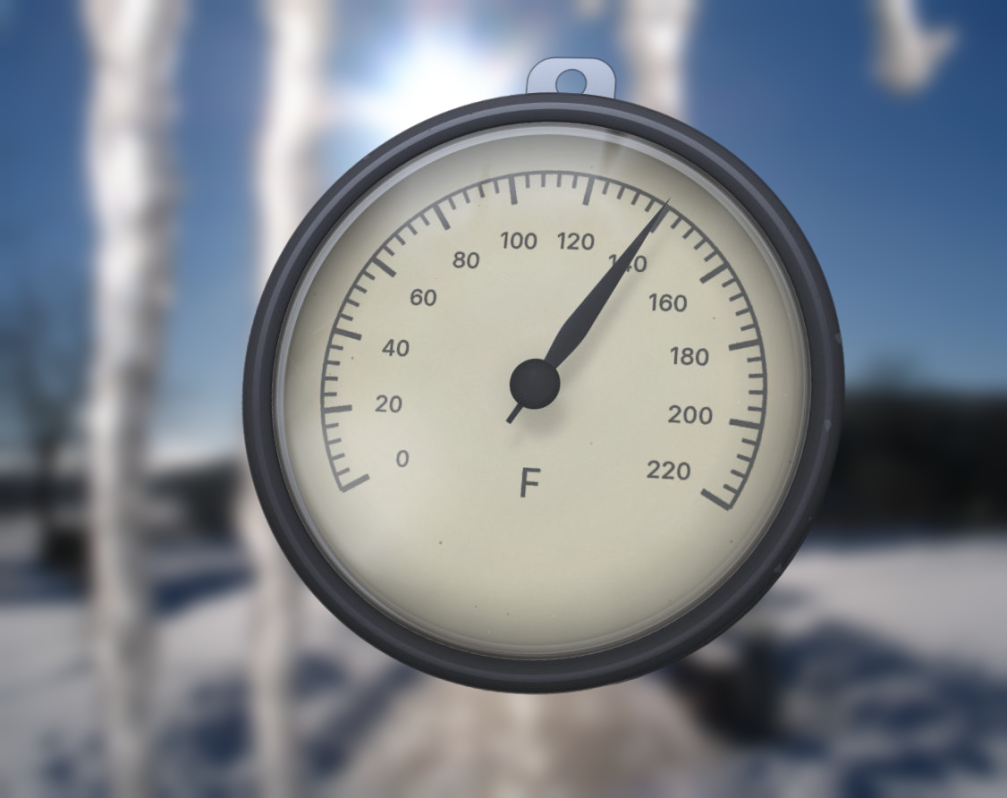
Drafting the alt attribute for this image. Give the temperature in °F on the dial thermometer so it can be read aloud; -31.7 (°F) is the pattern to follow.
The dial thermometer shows 140 (°F)
